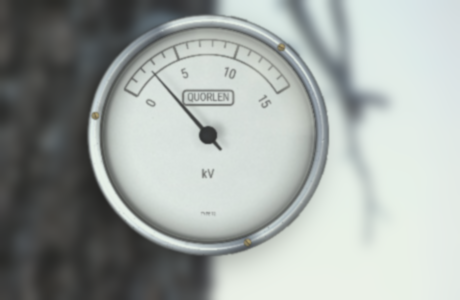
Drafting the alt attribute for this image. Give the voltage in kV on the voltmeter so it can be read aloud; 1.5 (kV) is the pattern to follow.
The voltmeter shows 2.5 (kV)
